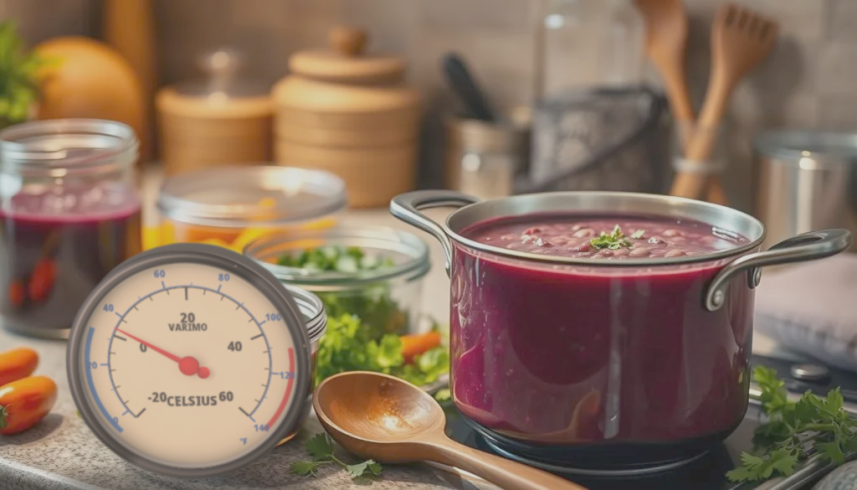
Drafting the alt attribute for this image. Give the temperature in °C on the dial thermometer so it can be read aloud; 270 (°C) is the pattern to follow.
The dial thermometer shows 2 (°C)
